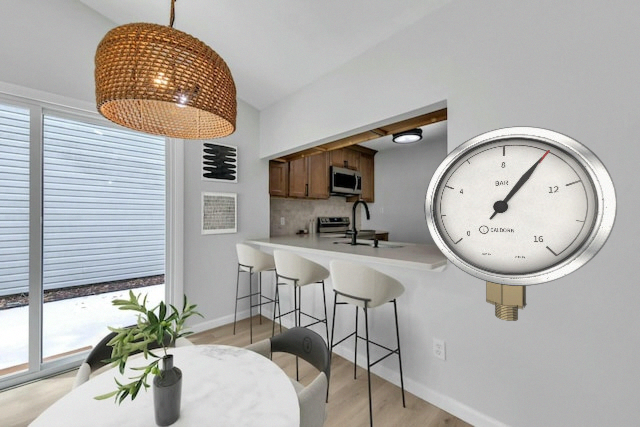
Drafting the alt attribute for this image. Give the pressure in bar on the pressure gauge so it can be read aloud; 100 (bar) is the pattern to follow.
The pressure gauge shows 10 (bar)
